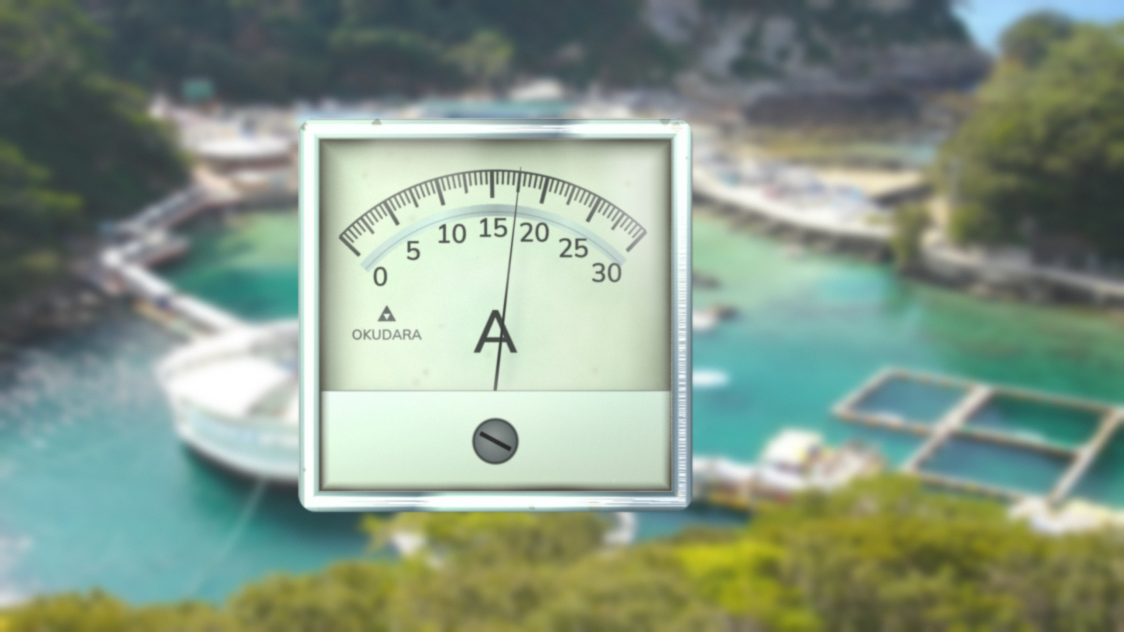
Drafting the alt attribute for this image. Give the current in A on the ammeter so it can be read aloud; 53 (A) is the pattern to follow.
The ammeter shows 17.5 (A)
